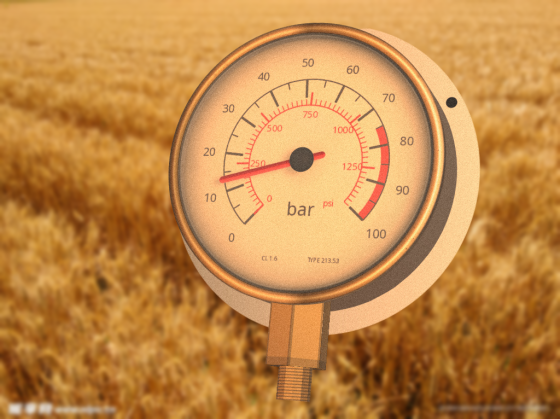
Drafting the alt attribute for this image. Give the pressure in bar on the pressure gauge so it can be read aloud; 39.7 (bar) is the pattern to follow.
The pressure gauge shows 12.5 (bar)
